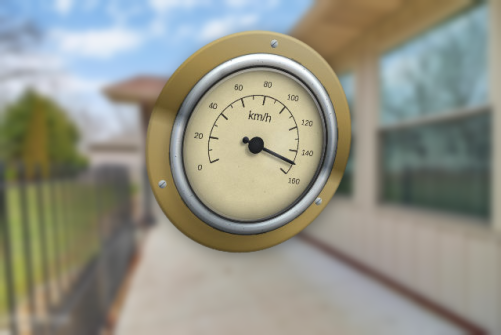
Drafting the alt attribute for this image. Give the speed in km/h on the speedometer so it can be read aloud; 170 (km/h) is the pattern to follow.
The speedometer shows 150 (km/h)
